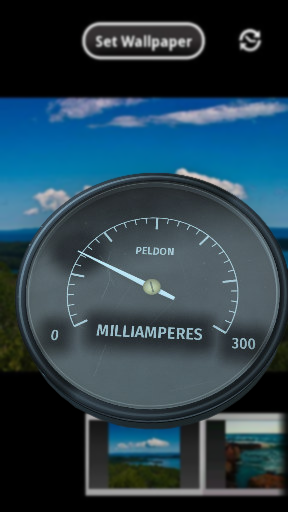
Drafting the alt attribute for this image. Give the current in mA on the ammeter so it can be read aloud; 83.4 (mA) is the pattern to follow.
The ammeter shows 70 (mA)
